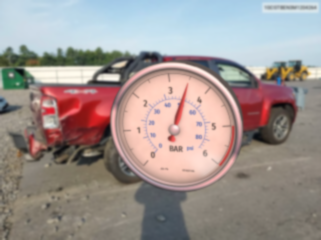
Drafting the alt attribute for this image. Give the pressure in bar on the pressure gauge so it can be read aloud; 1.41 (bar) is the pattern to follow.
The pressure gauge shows 3.5 (bar)
